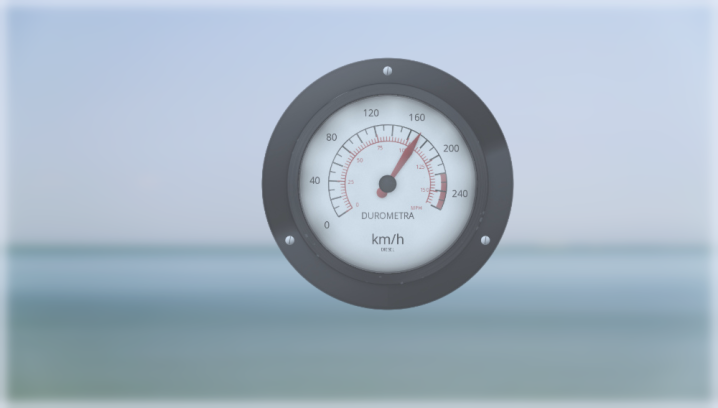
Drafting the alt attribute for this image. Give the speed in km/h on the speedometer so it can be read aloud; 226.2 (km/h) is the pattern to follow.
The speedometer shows 170 (km/h)
